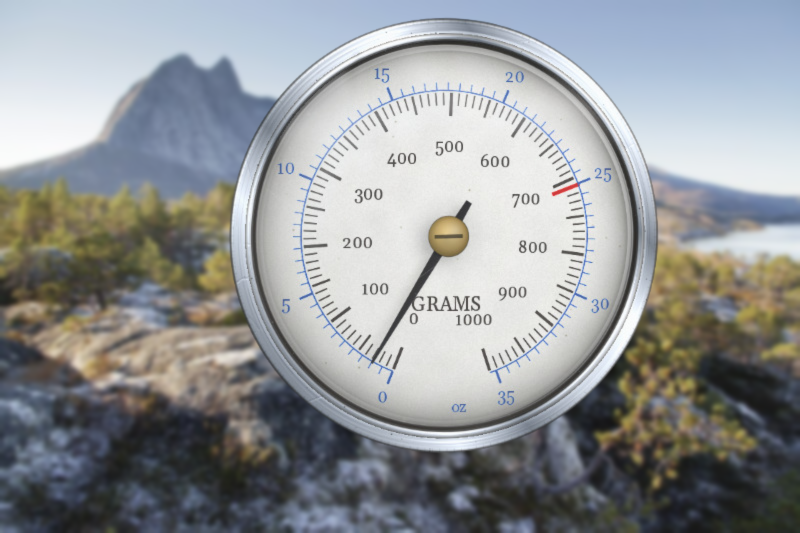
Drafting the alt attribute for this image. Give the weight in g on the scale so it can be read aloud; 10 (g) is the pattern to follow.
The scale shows 30 (g)
